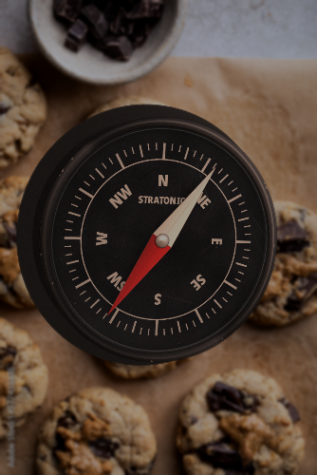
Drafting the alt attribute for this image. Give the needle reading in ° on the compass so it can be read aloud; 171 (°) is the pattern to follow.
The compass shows 215 (°)
